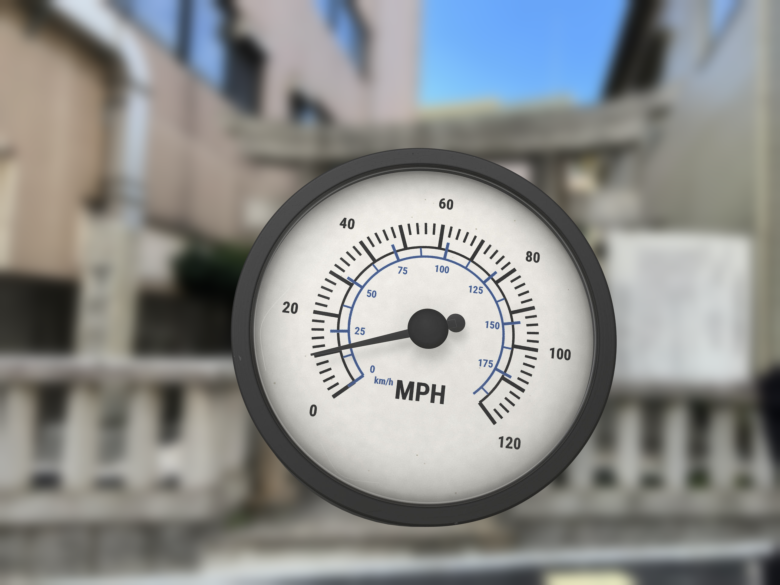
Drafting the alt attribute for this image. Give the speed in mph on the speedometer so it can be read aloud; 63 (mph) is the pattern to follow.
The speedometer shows 10 (mph)
